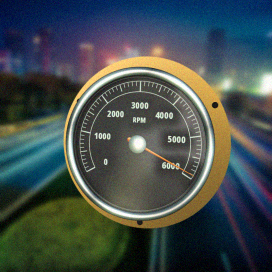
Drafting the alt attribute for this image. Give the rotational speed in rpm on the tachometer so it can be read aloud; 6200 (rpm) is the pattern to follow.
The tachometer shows 5900 (rpm)
